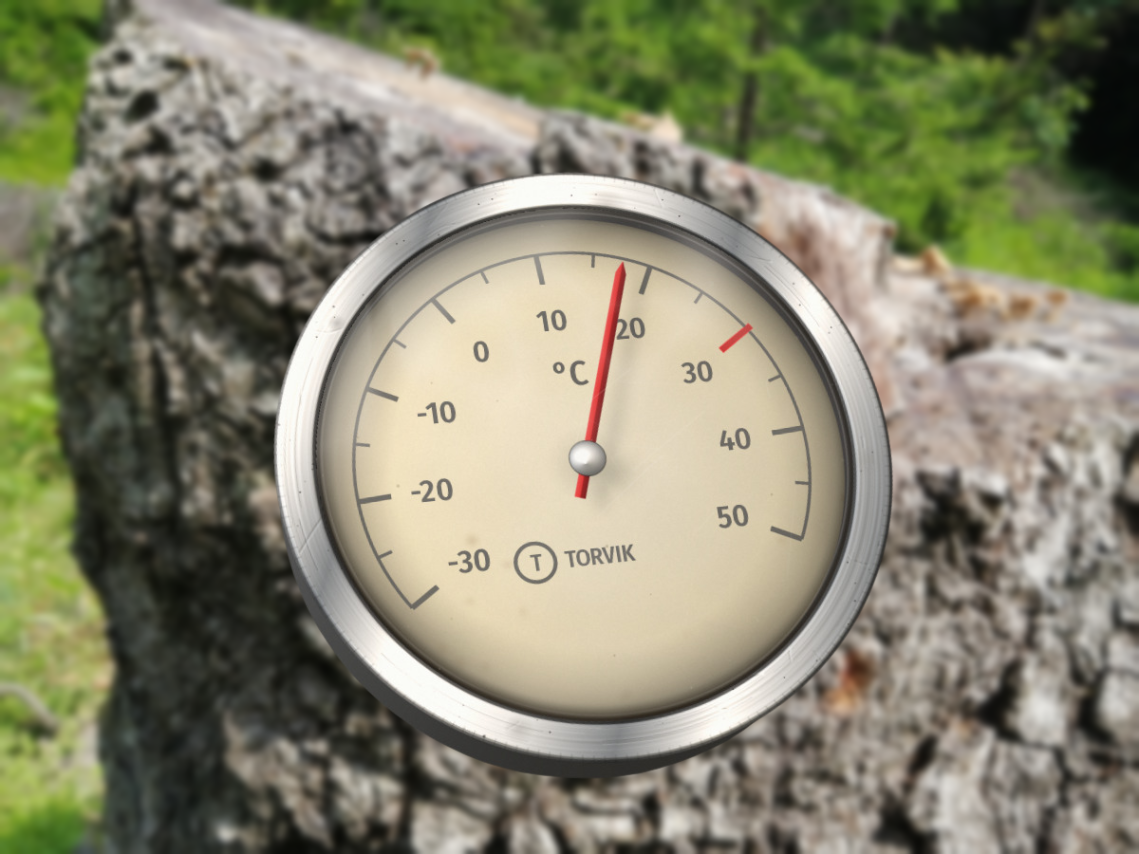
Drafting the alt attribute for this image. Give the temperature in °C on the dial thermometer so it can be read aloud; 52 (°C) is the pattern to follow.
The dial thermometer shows 17.5 (°C)
